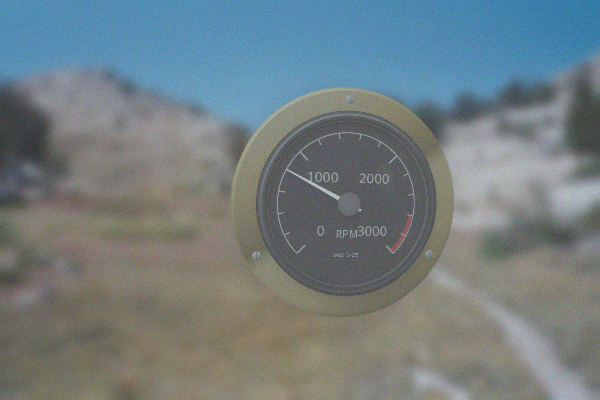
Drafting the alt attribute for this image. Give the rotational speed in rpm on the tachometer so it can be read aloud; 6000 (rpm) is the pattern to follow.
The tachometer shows 800 (rpm)
